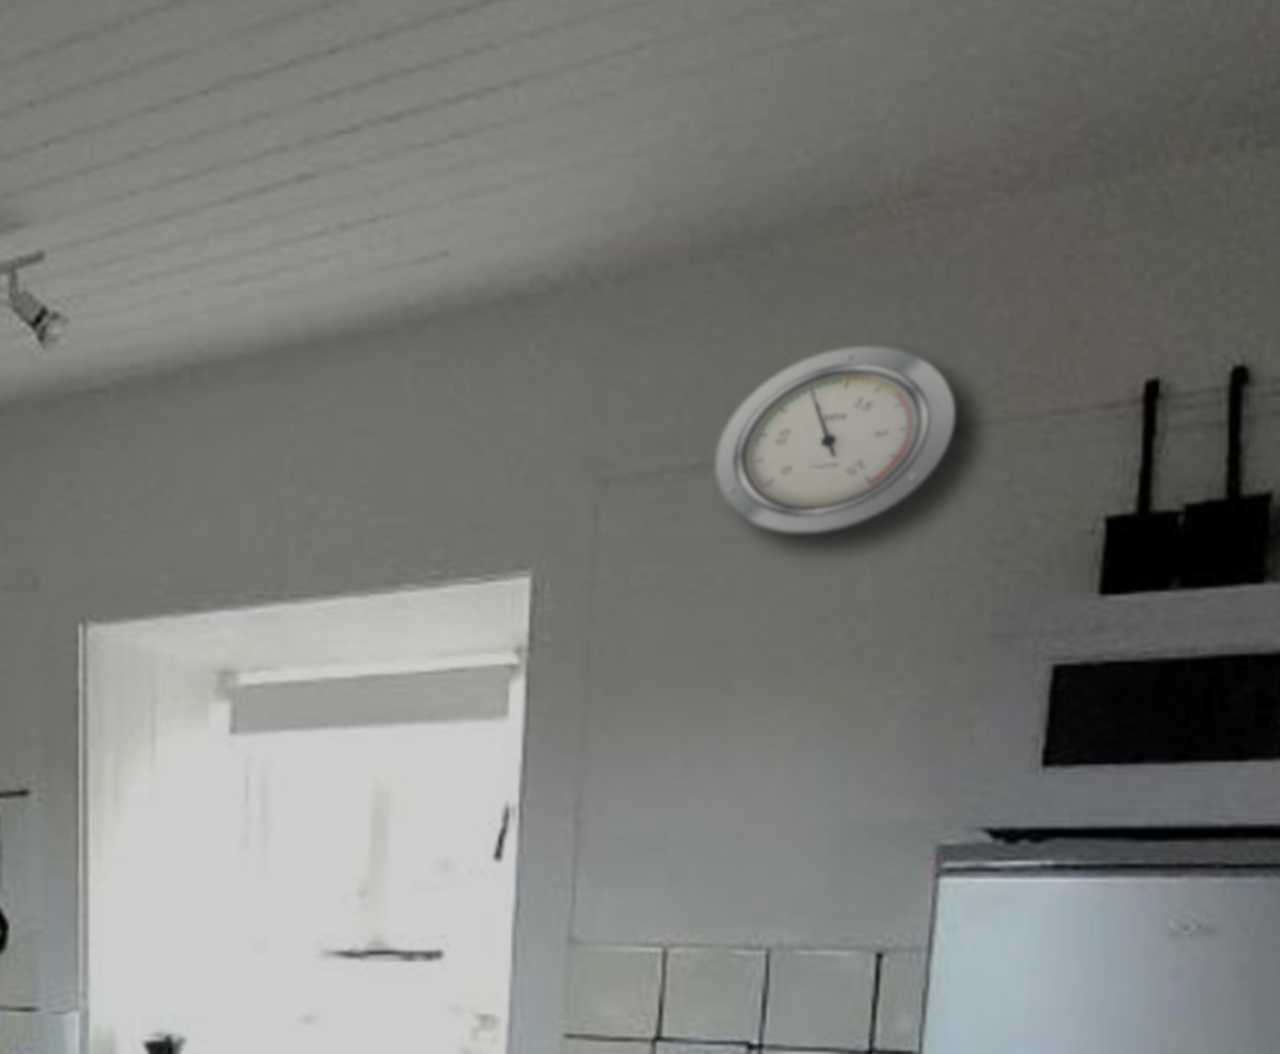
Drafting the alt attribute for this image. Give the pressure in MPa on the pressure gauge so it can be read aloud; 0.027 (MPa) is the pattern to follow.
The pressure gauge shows 1 (MPa)
